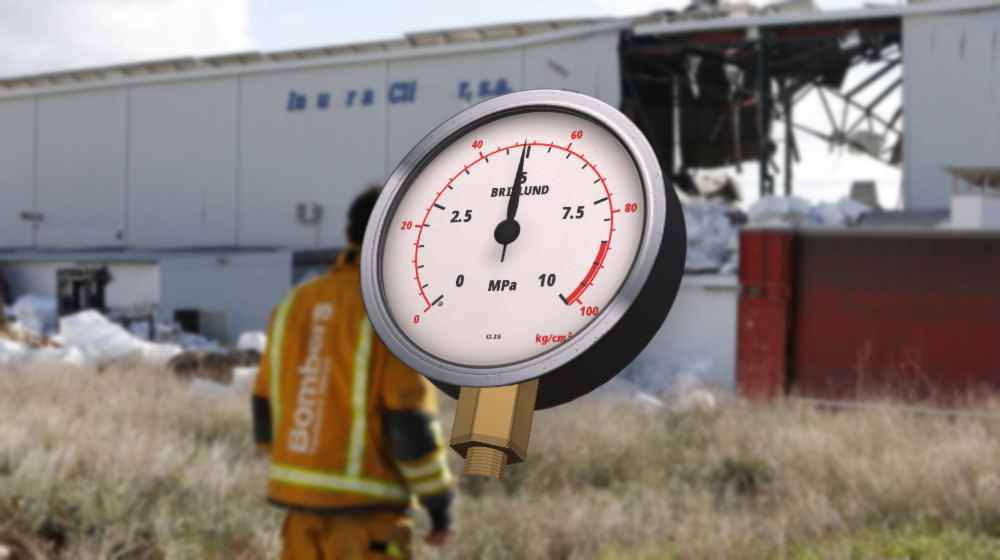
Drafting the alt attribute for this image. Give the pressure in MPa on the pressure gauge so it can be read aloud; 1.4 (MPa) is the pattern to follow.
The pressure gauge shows 5 (MPa)
